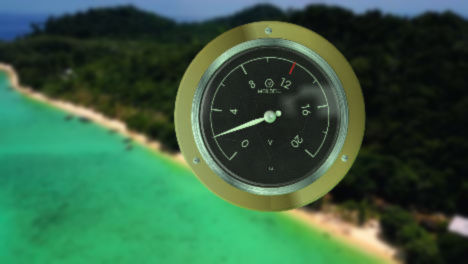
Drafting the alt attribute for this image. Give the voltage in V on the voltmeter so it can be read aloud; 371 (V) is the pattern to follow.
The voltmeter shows 2 (V)
